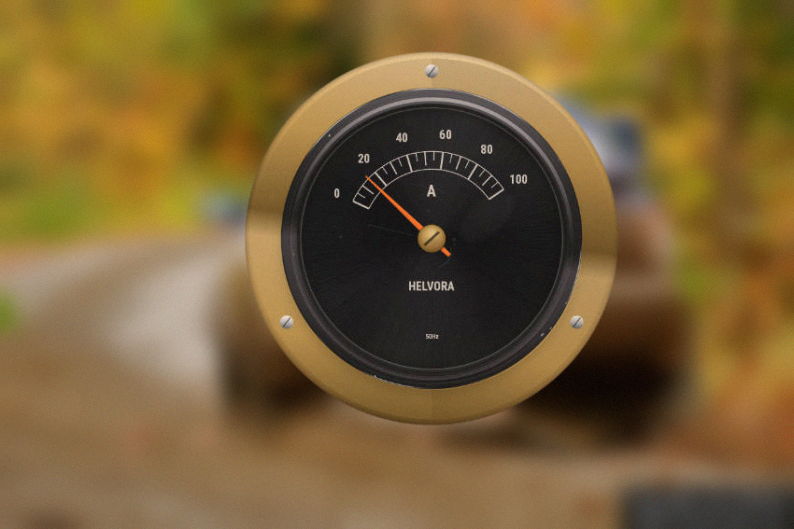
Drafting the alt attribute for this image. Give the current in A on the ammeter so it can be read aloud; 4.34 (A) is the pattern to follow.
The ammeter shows 15 (A)
